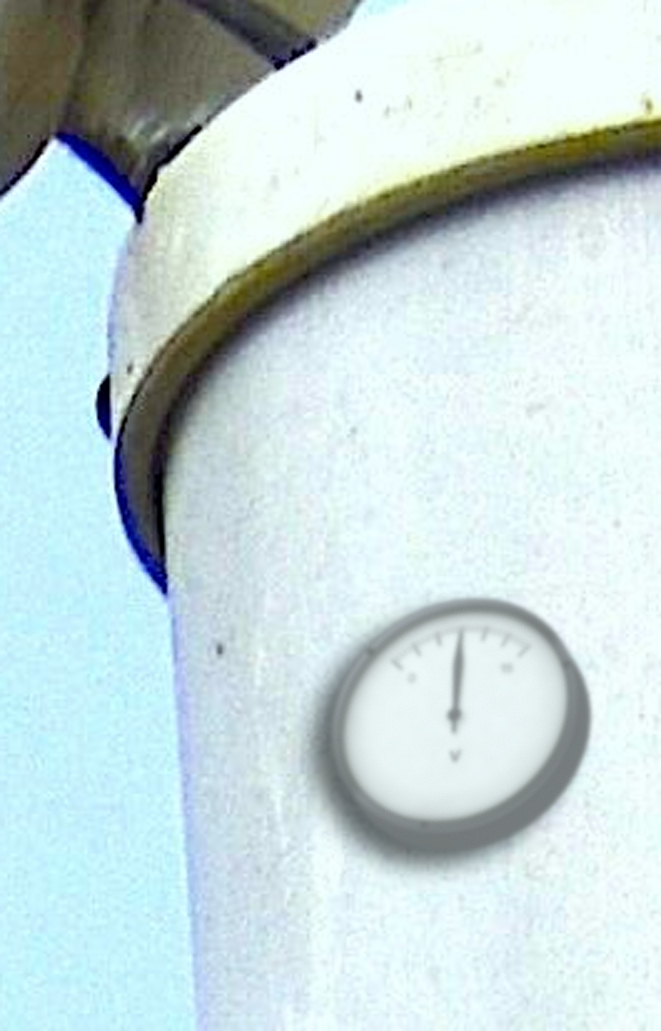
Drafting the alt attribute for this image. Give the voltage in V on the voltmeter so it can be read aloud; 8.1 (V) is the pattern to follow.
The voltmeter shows 7.5 (V)
